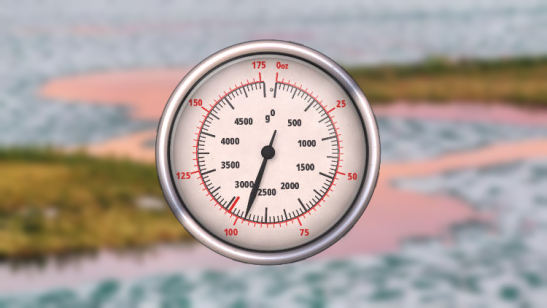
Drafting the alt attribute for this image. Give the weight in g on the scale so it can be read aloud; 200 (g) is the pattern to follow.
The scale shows 2750 (g)
